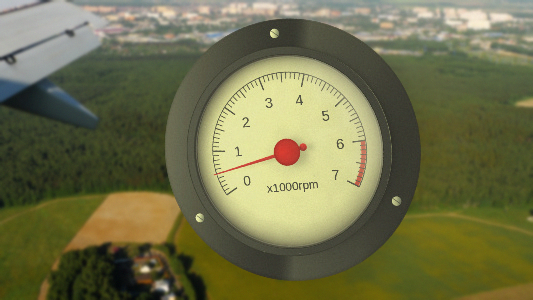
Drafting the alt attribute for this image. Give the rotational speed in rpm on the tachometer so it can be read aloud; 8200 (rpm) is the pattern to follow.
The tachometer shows 500 (rpm)
